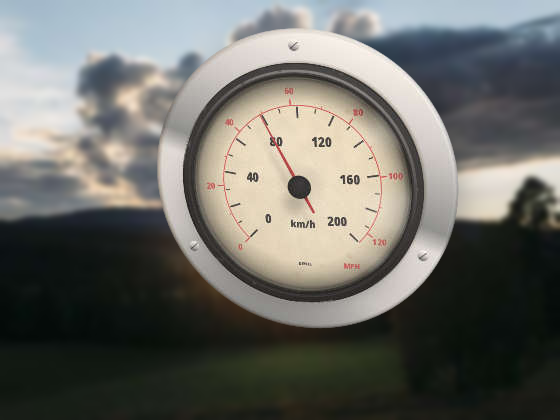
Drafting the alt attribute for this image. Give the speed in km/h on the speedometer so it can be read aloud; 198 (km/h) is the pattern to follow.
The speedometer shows 80 (km/h)
